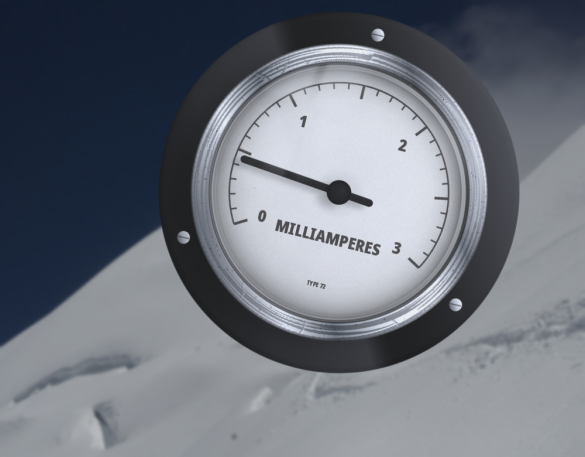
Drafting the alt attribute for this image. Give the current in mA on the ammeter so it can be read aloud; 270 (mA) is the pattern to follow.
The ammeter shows 0.45 (mA)
